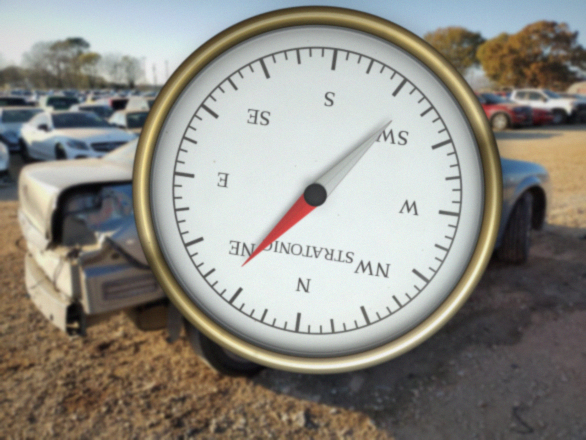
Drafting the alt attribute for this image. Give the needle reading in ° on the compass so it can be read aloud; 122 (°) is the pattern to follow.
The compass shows 37.5 (°)
